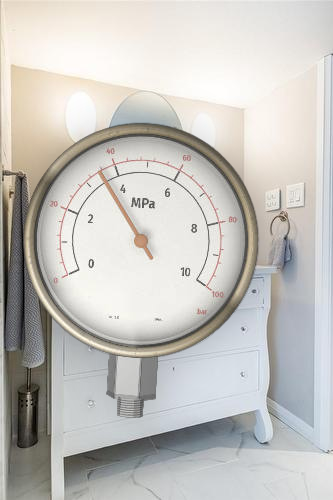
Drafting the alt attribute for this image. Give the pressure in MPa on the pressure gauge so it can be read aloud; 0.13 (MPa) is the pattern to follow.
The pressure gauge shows 3.5 (MPa)
